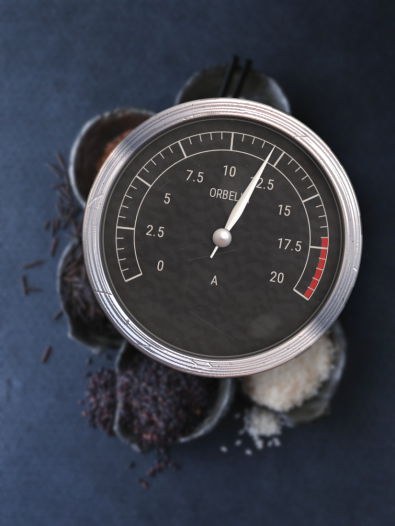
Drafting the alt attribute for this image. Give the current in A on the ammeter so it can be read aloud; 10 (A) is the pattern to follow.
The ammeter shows 12 (A)
